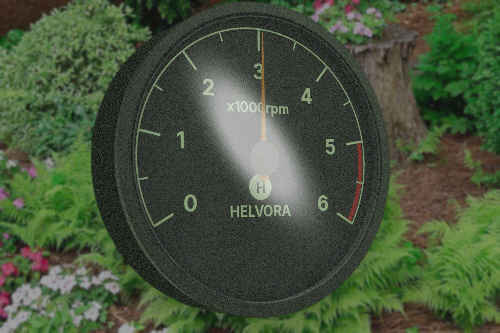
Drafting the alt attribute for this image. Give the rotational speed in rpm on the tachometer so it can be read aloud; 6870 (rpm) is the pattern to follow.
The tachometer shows 3000 (rpm)
